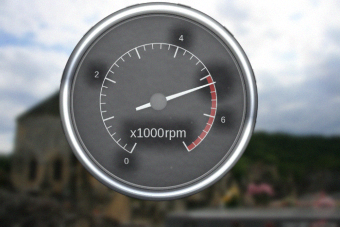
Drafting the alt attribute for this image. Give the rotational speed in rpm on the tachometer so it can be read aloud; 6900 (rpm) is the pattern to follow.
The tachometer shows 5200 (rpm)
